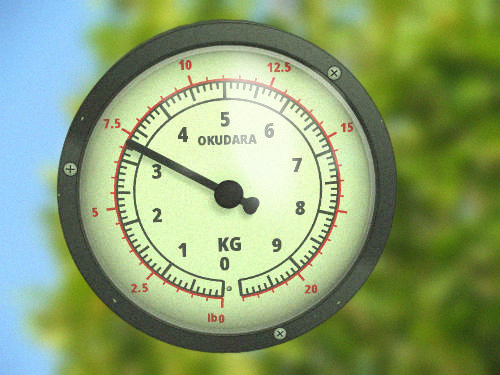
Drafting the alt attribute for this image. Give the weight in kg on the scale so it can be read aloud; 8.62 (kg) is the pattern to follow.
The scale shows 3.3 (kg)
